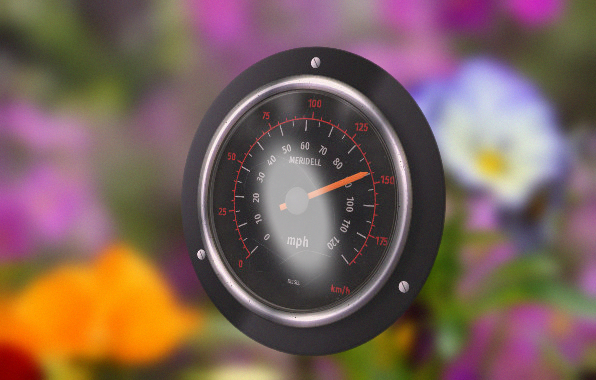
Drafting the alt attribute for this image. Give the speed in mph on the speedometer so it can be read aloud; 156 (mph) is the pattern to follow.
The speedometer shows 90 (mph)
